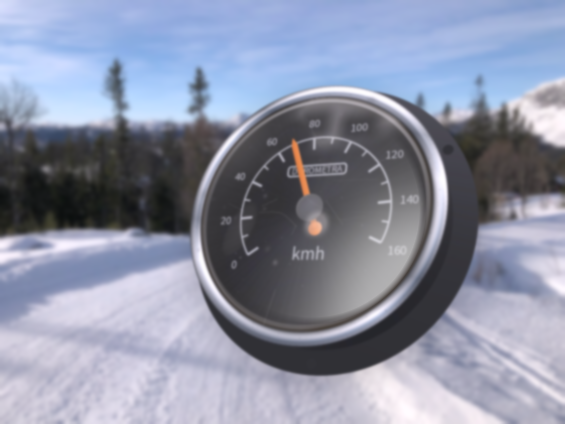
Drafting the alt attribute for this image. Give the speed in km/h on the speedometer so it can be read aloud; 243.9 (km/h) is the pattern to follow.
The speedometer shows 70 (km/h)
